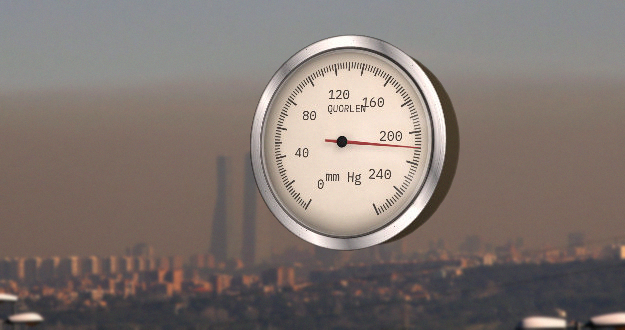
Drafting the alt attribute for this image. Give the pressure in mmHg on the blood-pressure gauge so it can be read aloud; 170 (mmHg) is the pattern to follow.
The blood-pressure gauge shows 210 (mmHg)
